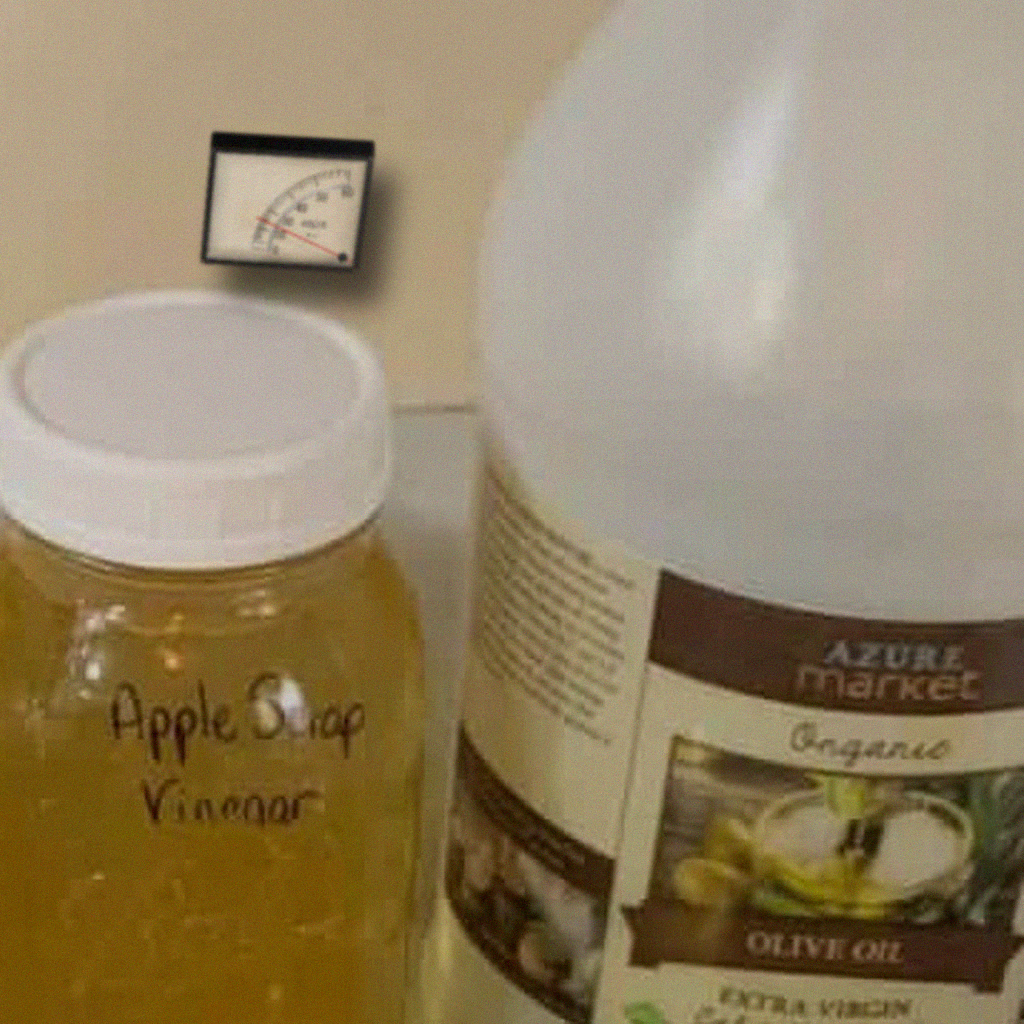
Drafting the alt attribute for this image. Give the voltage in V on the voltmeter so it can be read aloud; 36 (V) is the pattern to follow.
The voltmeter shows 25 (V)
